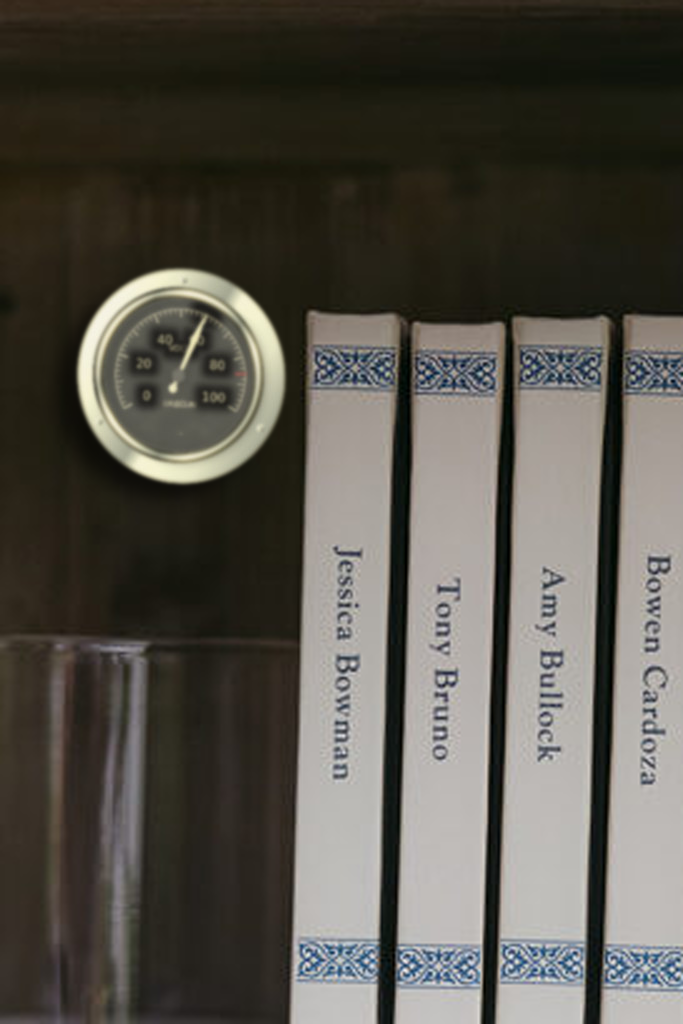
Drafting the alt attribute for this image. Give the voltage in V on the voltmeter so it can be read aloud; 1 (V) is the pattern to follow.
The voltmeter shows 60 (V)
